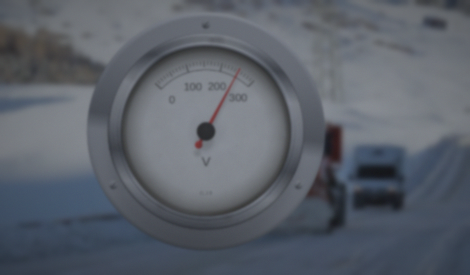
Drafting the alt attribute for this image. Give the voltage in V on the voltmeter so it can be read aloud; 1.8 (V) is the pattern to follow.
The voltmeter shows 250 (V)
